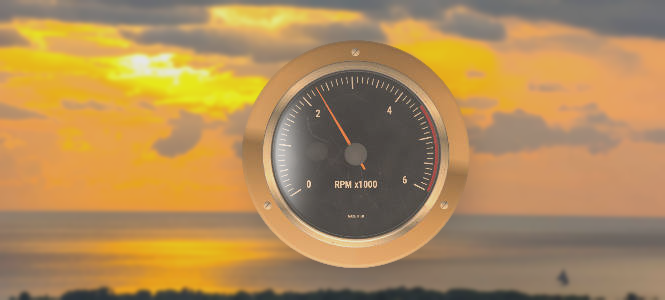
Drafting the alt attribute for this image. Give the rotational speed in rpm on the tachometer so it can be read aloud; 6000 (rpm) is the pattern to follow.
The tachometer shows 2300 (rpm)
